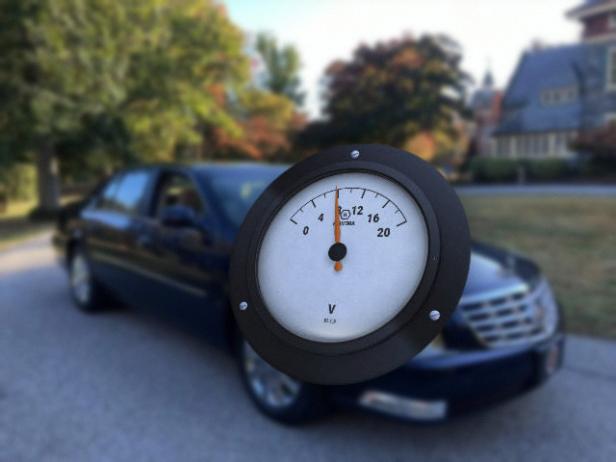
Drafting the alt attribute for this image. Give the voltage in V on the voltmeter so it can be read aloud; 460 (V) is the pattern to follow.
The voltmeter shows 8 (V)
